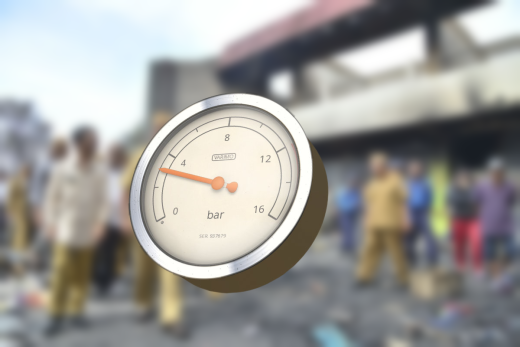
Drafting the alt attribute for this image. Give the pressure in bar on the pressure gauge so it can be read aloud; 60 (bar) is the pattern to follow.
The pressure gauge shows 3 (bar)
